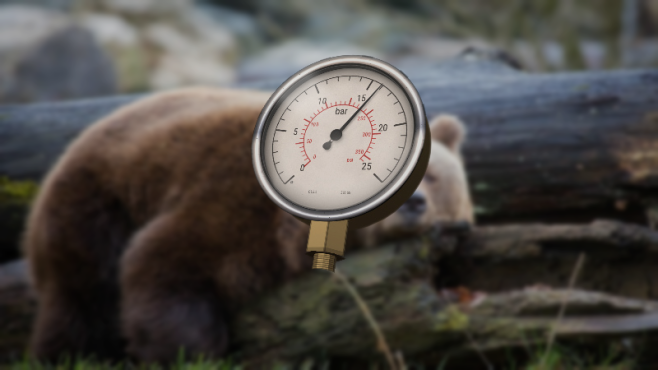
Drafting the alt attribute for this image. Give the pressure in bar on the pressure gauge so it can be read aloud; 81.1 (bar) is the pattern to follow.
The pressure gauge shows 16 (bar)
